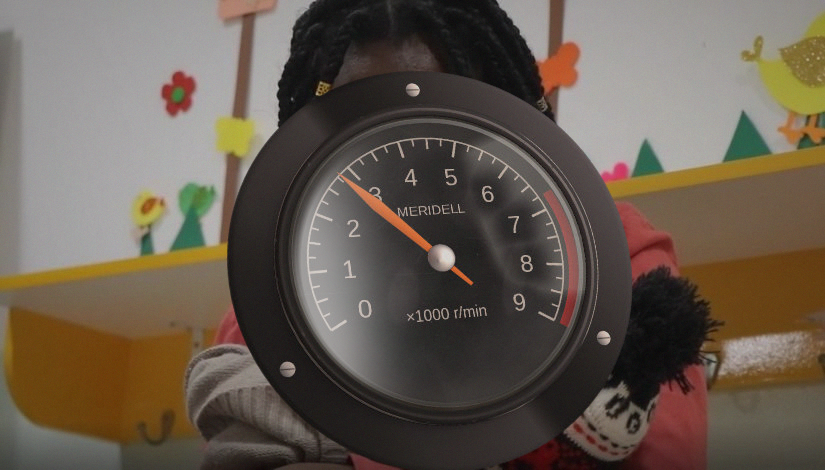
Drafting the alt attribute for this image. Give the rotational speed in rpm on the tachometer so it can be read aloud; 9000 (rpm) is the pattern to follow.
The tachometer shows 2750 (rpm)
